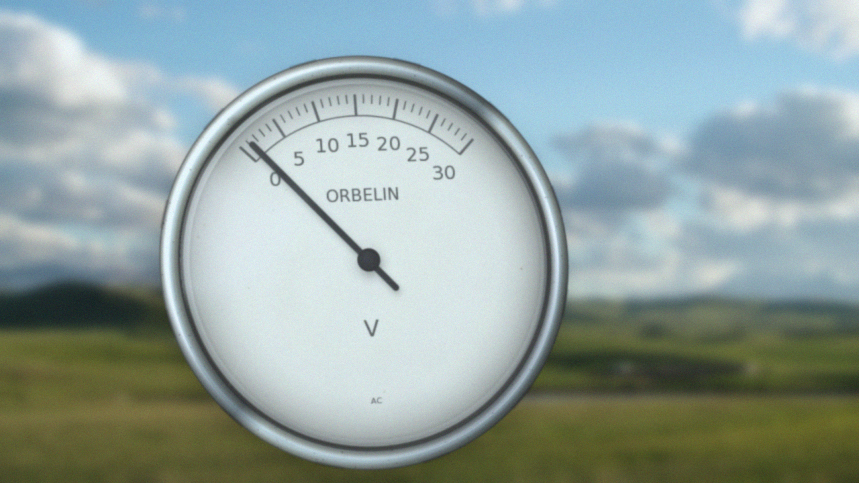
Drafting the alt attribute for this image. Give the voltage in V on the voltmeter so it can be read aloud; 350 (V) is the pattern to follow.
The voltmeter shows 1 (V)
